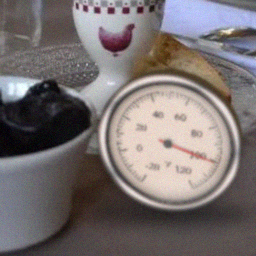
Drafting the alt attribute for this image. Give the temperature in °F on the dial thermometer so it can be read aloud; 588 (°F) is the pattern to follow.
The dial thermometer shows 100 (°F)
